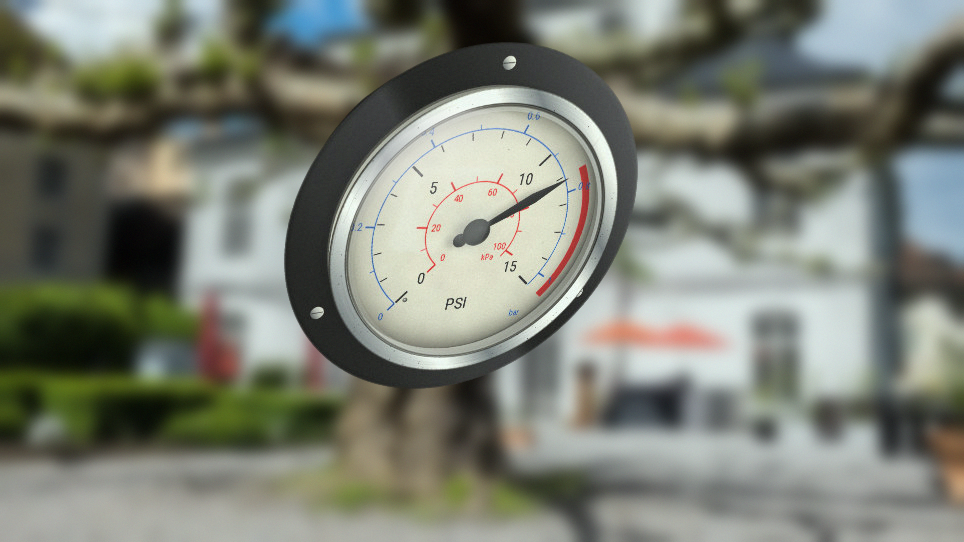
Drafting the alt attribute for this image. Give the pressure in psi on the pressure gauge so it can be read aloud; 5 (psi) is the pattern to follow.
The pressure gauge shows 11 (psi)
